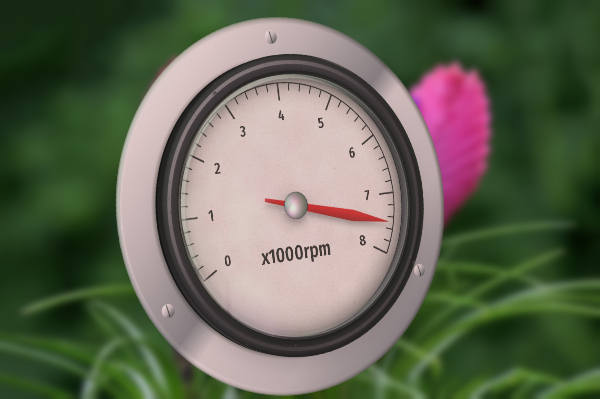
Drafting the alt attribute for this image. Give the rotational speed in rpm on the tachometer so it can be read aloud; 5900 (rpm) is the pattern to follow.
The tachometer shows 7500 (rpm)
